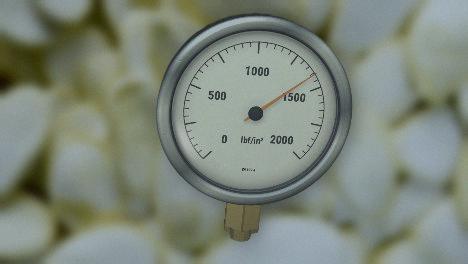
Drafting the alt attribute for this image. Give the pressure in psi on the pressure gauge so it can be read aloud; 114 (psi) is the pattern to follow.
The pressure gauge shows 1400 (psi)
